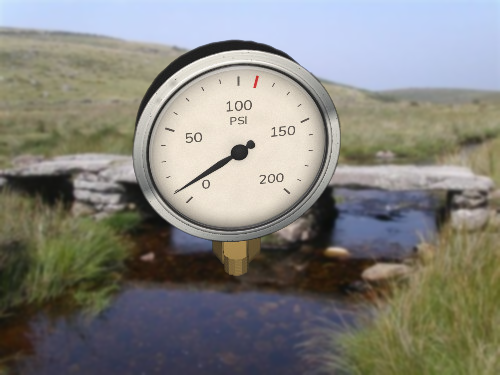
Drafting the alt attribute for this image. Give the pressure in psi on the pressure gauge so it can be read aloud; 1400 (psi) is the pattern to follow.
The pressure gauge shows 10 (psi)
